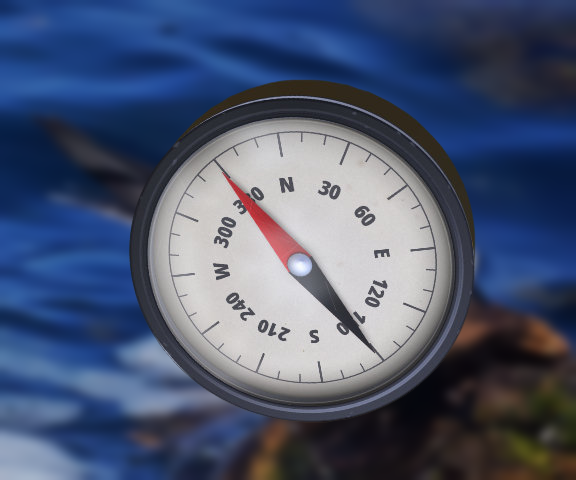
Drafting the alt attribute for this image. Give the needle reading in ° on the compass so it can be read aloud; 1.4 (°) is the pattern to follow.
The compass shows 330 (°)
